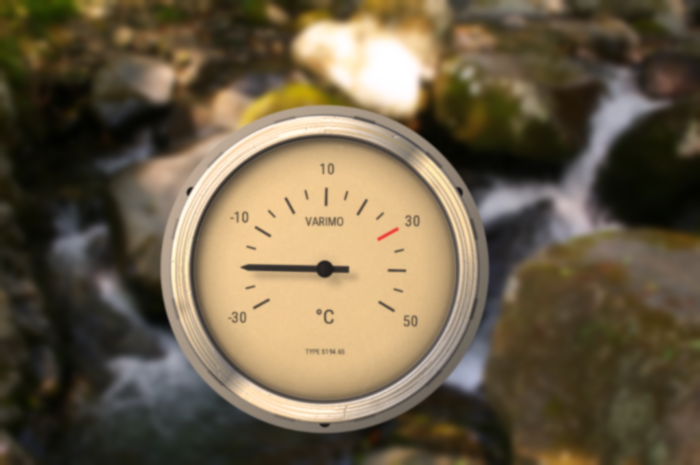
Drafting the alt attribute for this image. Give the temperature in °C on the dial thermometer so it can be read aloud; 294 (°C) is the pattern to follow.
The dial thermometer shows -20 (°C)
